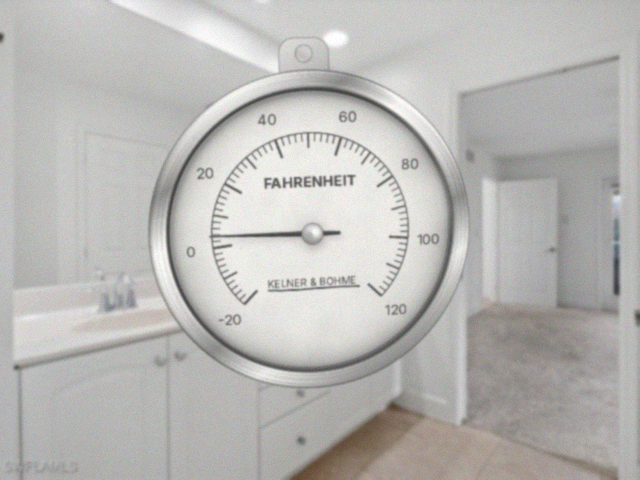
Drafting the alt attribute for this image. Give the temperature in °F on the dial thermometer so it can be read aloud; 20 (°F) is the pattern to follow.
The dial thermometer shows 4 (°F)
